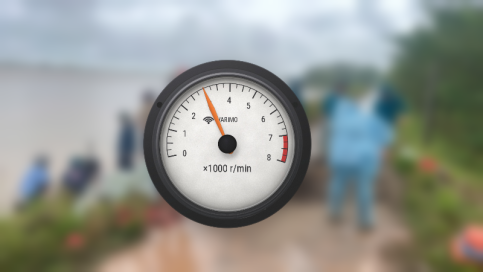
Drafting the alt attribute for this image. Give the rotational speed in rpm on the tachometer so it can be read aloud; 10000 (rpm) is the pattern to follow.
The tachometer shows 3000 (rpm)
